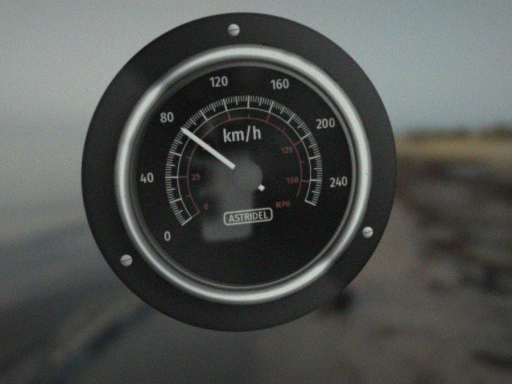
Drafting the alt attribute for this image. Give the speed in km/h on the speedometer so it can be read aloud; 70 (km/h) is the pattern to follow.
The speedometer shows 80 (km/h)
